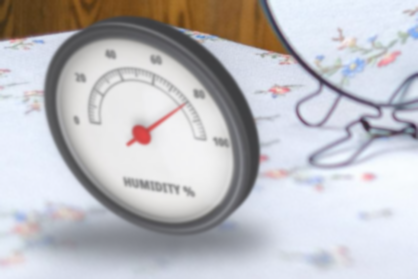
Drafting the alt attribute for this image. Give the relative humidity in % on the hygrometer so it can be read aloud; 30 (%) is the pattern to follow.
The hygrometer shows 80 (%)
